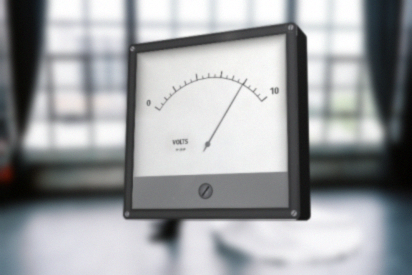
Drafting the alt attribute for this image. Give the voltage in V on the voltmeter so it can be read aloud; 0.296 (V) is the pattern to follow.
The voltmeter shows 8 (V)
